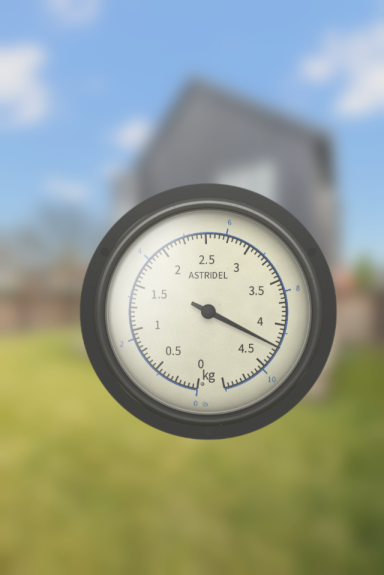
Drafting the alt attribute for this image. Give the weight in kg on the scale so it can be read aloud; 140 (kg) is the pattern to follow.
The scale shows 4.25 (kg)
